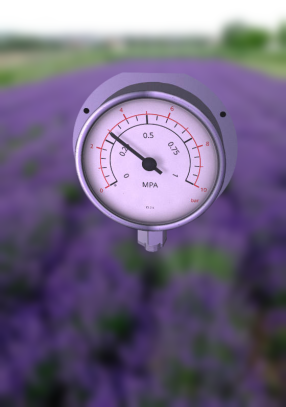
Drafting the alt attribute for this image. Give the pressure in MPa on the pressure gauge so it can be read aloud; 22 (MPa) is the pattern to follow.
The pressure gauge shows 0.3 (MPa)
